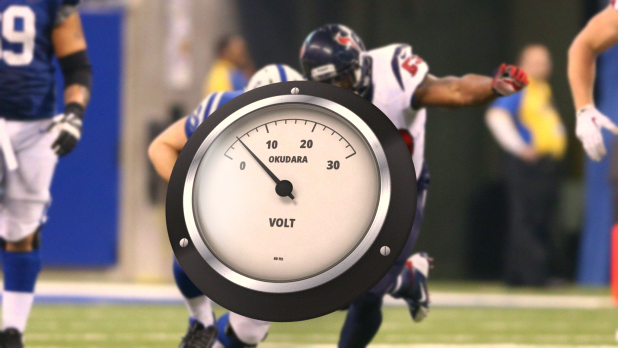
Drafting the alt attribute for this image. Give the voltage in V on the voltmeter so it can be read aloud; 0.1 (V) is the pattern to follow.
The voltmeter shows 4 (V)
